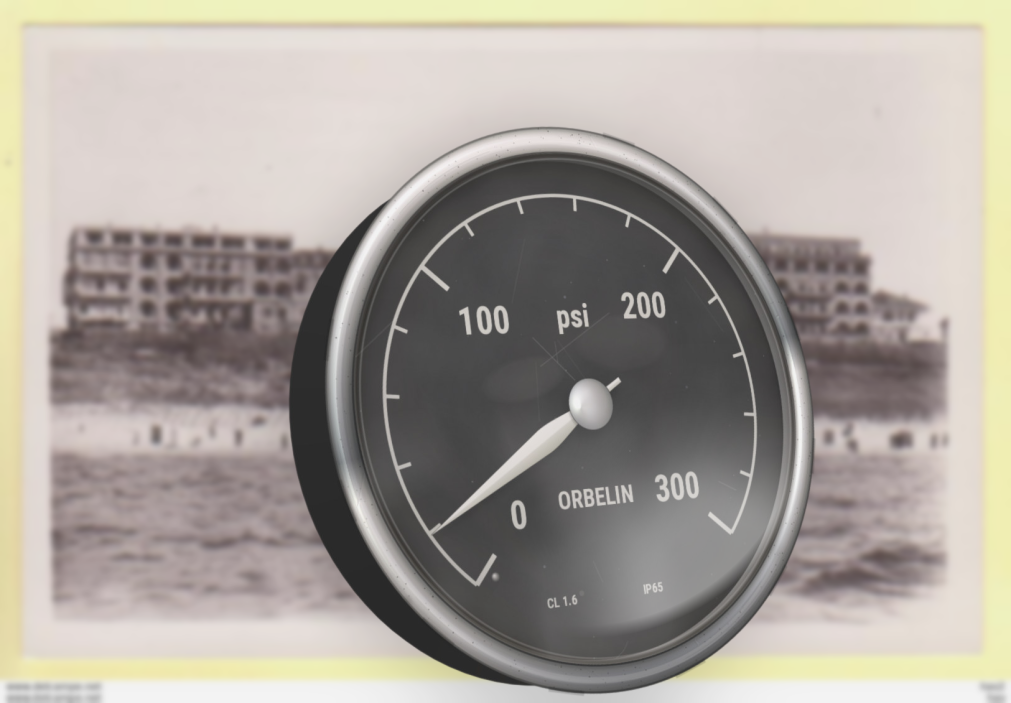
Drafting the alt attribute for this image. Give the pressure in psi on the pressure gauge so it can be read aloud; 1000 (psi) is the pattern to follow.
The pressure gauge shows 20 (psi)
